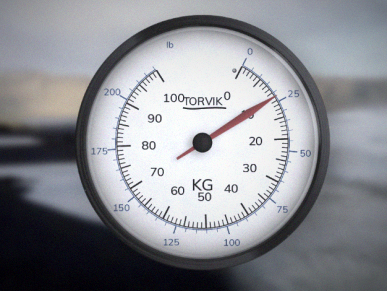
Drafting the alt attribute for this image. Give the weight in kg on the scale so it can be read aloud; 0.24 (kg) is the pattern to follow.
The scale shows 10 (kg)
